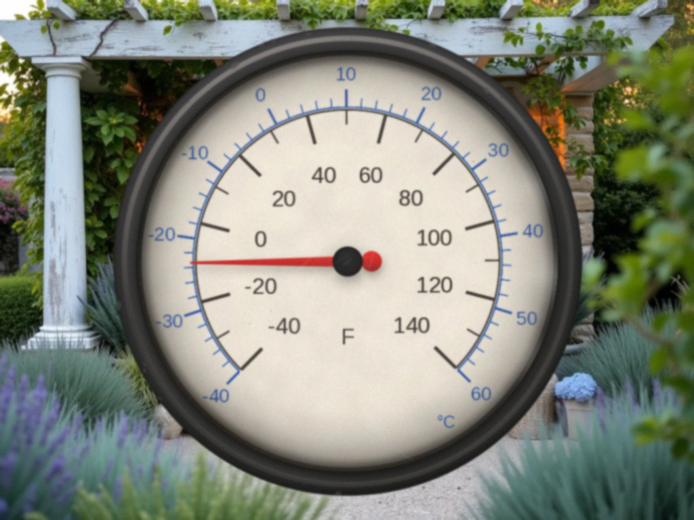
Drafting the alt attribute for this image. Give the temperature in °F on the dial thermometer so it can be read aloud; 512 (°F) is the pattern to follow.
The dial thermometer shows -10 (°F)
